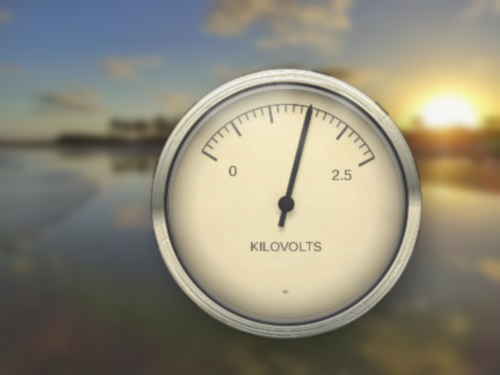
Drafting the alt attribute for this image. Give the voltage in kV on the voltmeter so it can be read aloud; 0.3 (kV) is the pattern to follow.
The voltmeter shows 1.5 (kV)
